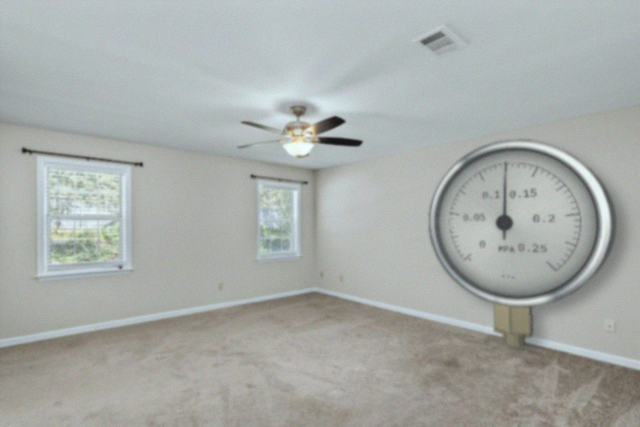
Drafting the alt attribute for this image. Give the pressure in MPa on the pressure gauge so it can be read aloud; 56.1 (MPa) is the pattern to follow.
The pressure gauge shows 0.125 (MPa)
